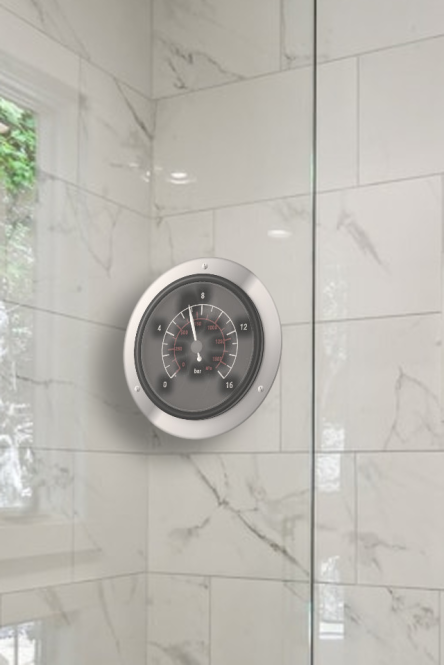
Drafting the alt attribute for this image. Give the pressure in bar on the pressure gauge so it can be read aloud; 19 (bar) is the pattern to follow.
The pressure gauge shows 7 (bar)
